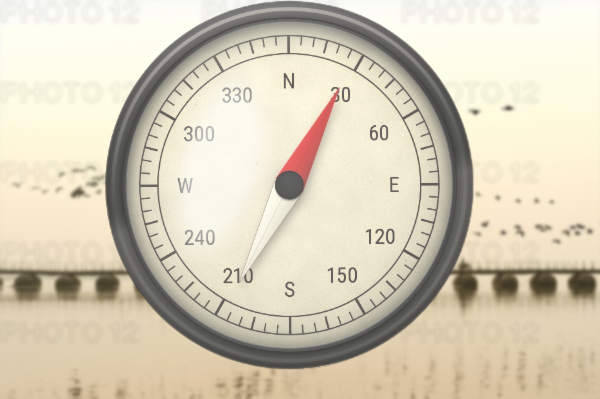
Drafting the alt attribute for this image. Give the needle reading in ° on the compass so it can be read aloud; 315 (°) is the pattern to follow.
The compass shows 27.5 (°)
